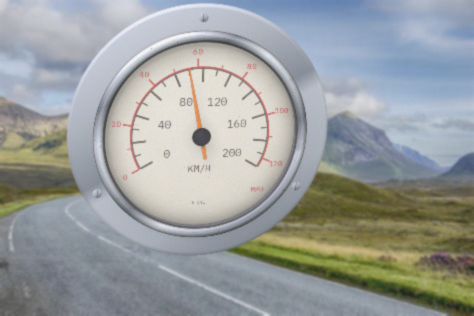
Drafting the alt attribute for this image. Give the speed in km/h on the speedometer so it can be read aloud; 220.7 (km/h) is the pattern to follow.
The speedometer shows 90 (km/h)
